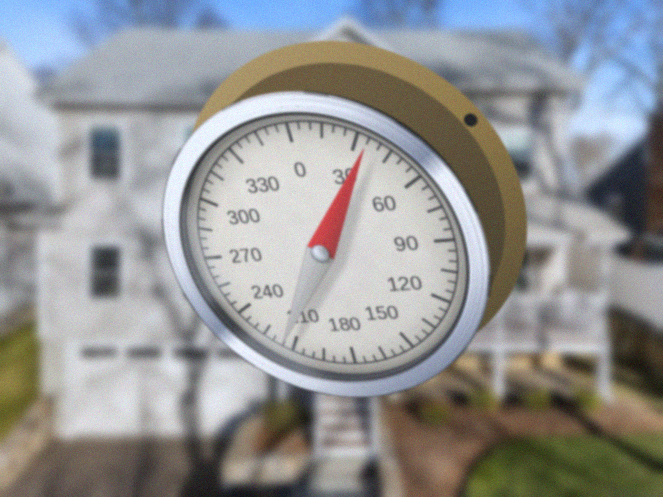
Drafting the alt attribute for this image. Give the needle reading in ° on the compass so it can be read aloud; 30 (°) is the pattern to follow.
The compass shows 35 (°)
